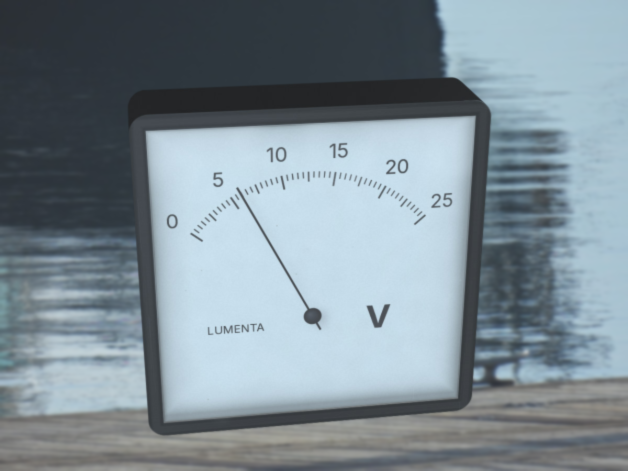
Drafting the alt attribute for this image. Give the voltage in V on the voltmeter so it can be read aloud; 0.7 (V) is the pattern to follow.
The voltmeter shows 6 (V)
